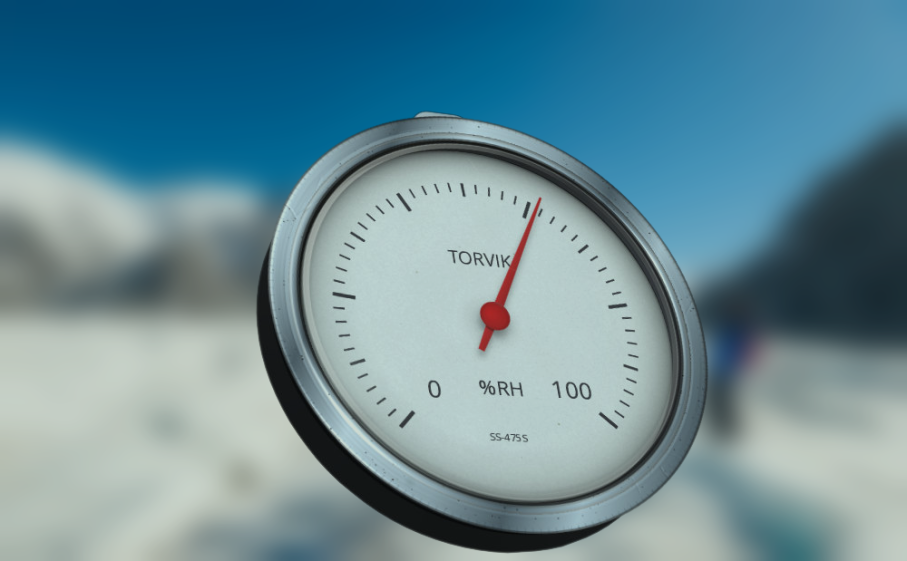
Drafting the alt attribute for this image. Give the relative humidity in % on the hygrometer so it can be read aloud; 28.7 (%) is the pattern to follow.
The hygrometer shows 61 (%)
